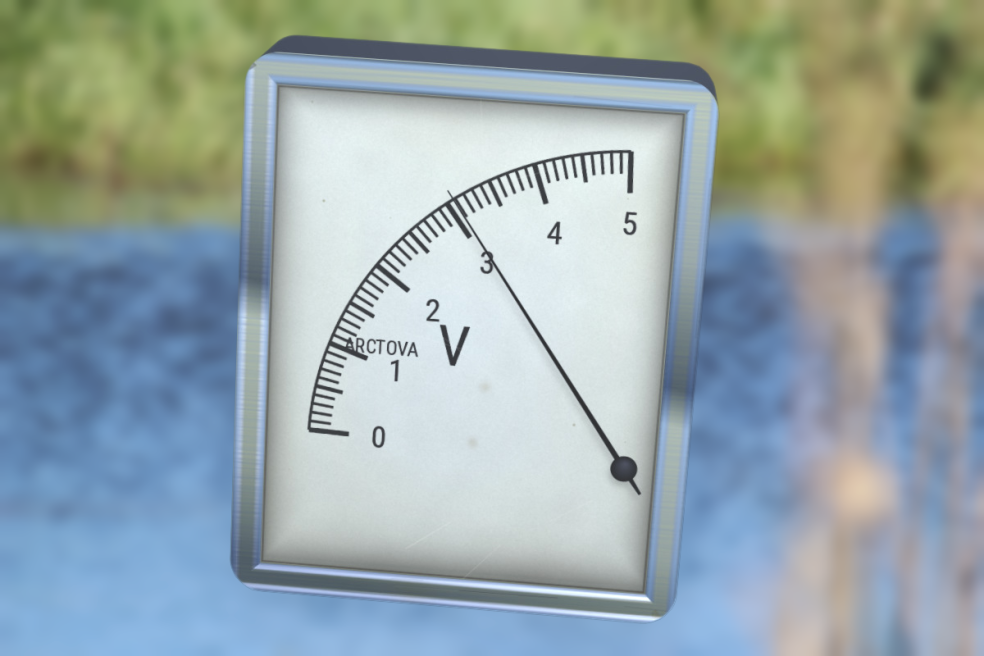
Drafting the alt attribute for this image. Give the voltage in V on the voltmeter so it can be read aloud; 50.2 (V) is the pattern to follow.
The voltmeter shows 3.1 (V)
